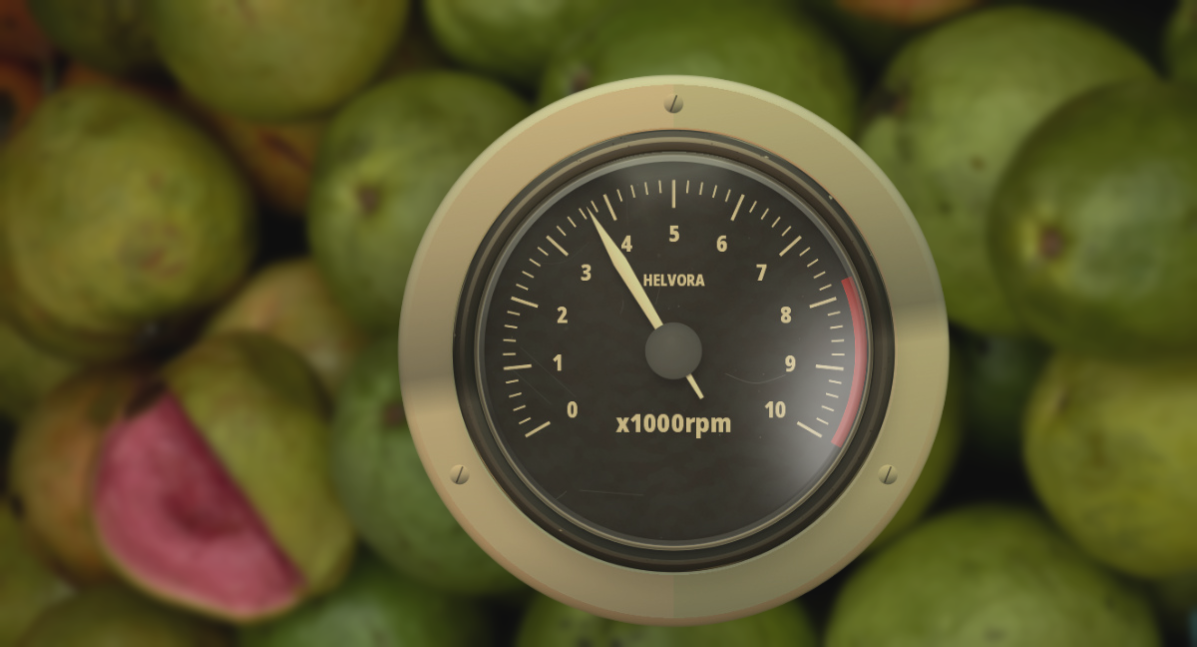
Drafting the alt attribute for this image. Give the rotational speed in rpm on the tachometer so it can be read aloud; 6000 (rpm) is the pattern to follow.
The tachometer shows 3700 (rpm)
